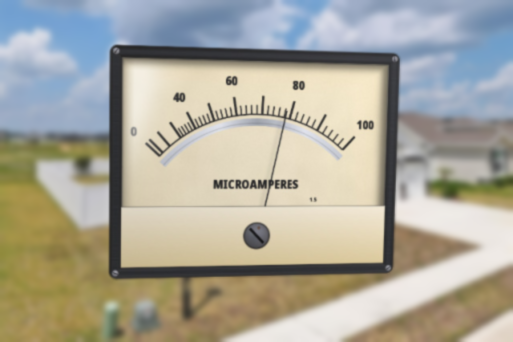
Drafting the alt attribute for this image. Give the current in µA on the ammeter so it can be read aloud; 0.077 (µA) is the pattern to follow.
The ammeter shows 78 (µA)
